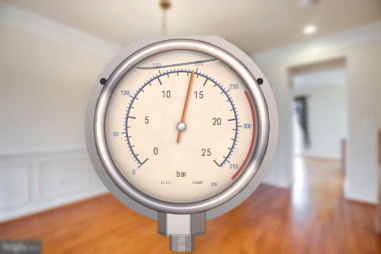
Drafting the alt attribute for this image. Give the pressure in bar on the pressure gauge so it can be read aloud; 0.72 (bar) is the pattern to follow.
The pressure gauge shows 13.5 (bar)
